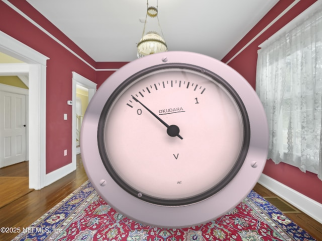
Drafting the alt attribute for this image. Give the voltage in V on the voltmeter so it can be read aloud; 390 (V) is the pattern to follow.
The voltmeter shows 0.1 (V)
